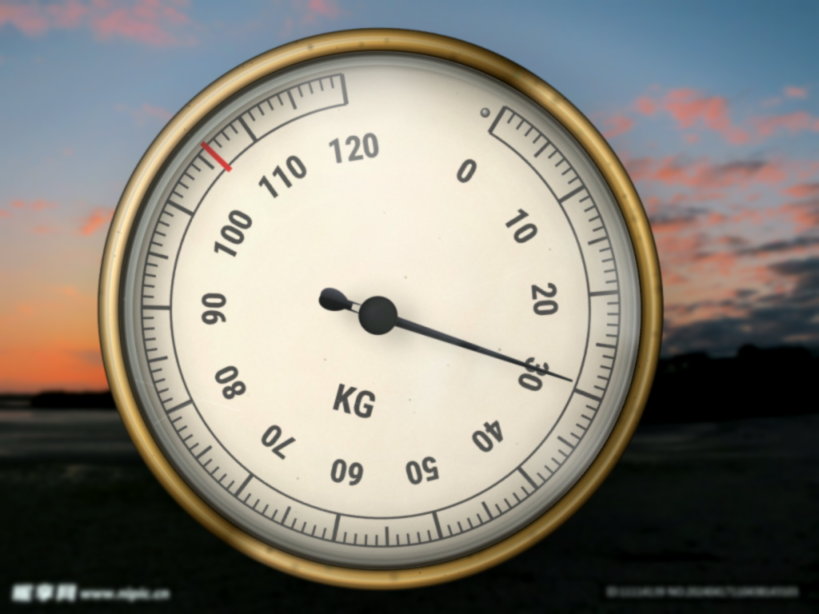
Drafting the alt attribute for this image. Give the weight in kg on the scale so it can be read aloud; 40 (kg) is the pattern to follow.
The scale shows 29 (kg)
